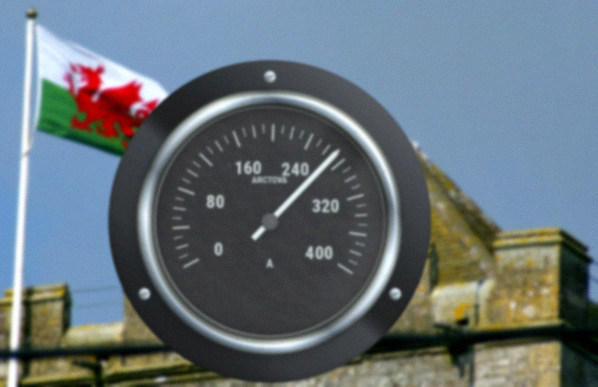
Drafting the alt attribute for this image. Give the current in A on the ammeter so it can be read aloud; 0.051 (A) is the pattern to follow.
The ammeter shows 270 (A)
